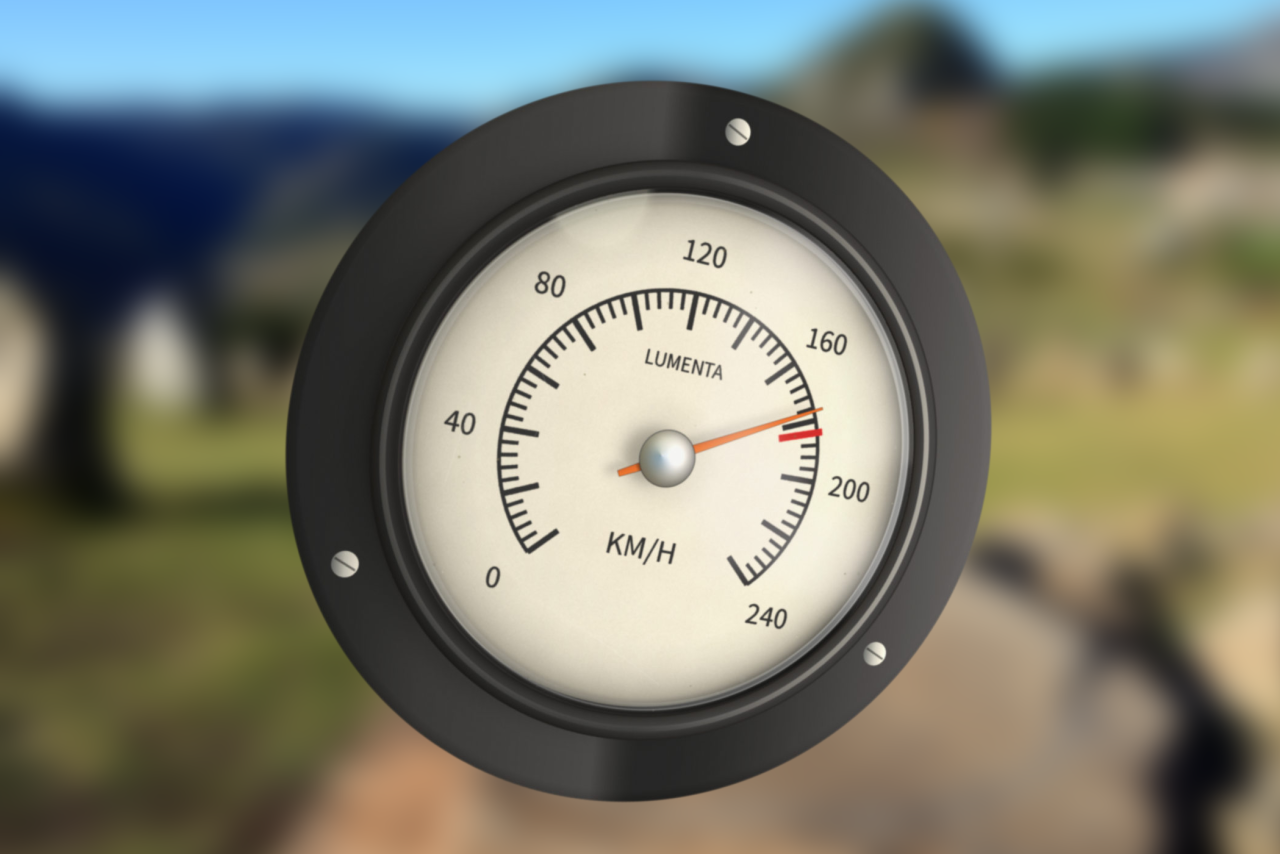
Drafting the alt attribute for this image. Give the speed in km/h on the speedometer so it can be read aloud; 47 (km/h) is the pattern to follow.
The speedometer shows 176 (km/h)
